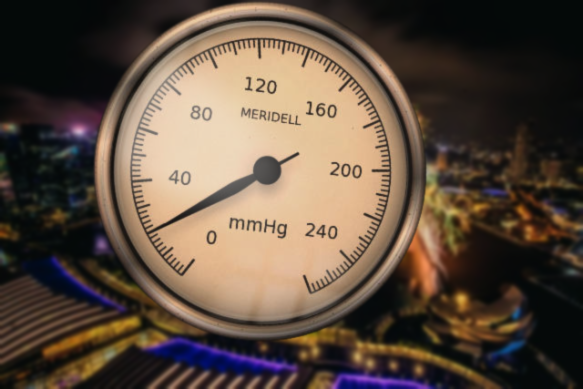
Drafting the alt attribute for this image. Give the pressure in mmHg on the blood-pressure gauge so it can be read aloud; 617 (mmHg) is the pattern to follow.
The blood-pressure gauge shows 20 (mmHg)
